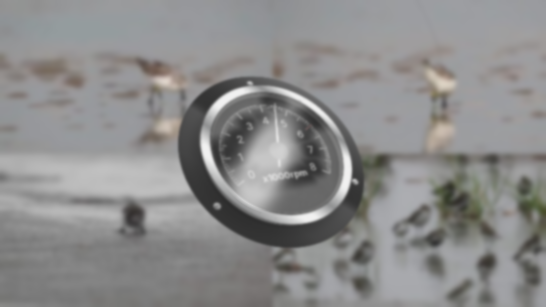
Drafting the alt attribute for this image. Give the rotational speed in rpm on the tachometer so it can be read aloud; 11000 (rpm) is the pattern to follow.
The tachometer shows 4500 (rpm)
